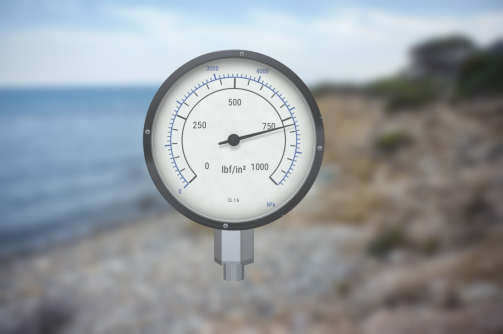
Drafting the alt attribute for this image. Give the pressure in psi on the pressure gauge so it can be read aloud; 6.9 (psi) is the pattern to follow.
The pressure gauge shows 775 (psi)
